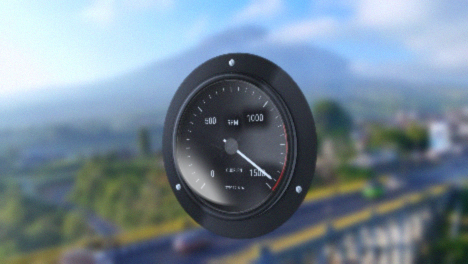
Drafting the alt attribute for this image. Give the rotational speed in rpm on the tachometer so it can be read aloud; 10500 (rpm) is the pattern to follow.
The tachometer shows 1450 (rpm)
